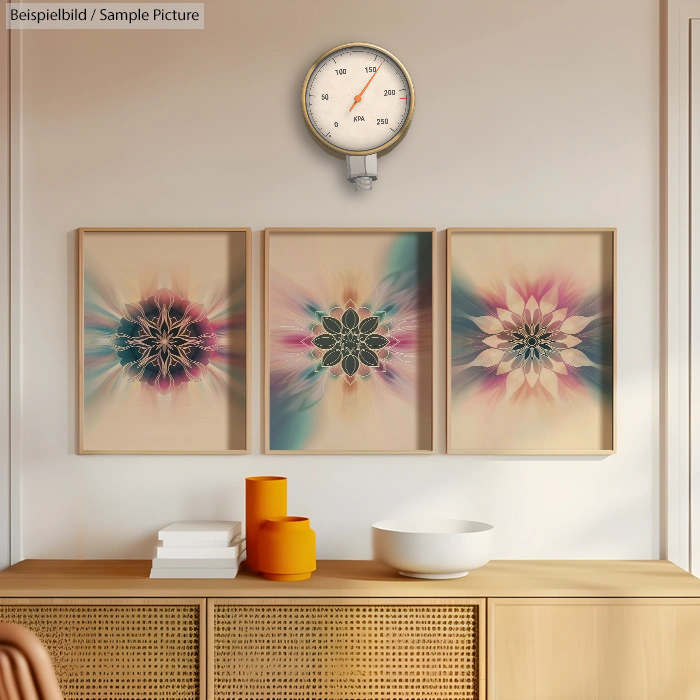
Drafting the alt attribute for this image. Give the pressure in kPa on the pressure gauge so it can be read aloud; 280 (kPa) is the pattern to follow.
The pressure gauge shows 160 (kPa)
